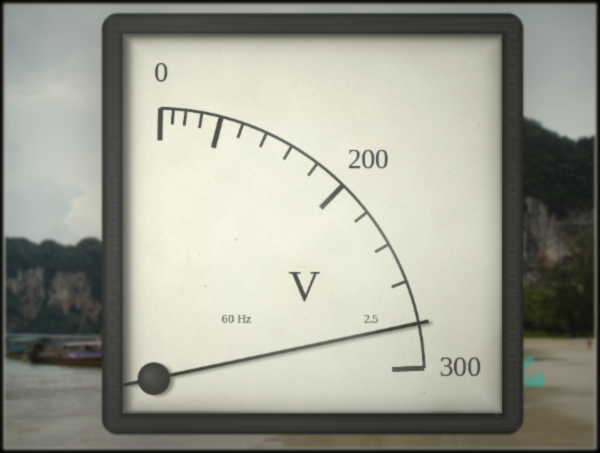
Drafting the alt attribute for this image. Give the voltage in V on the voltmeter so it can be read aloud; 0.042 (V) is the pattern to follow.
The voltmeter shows 280 (V)
